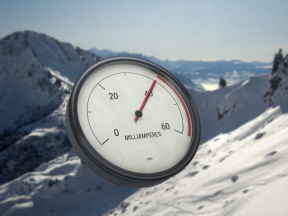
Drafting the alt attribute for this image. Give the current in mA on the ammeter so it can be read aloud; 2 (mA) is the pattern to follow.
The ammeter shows 40 (mA)
